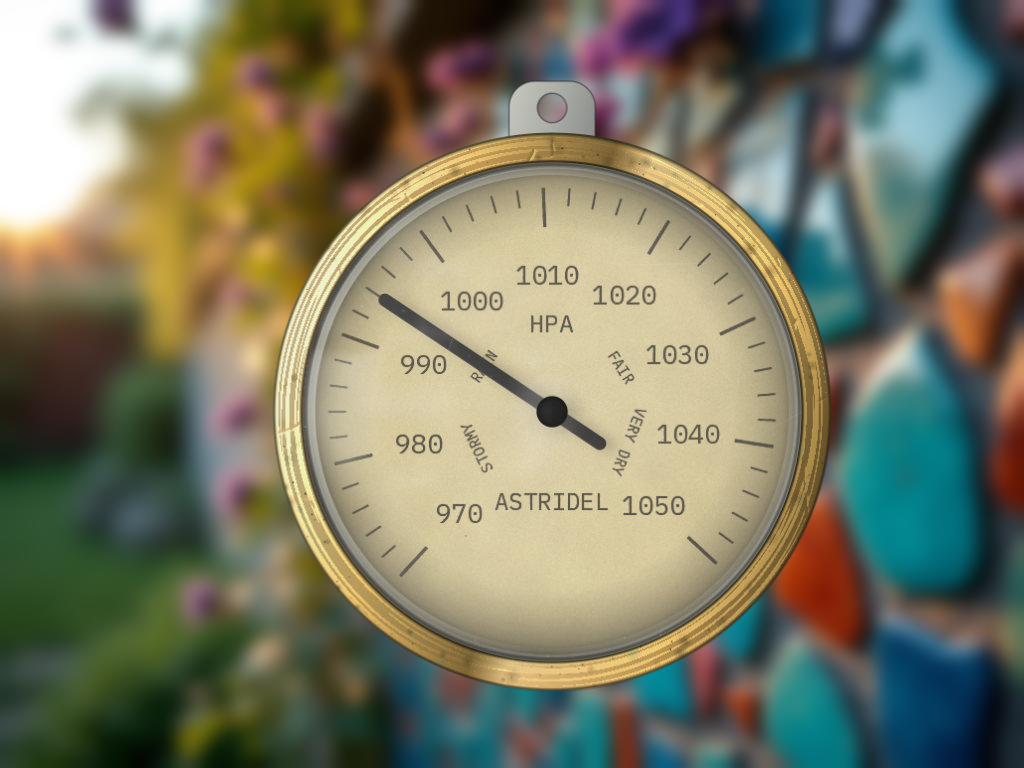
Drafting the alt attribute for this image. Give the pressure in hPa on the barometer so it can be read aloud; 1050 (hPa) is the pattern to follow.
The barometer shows 994 (hPa)
